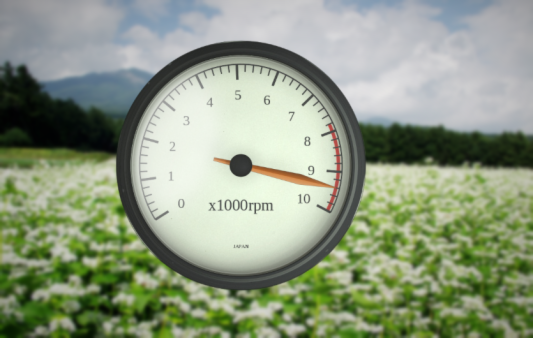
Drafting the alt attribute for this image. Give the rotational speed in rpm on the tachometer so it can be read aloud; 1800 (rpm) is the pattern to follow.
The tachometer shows 9400 (rpm)
